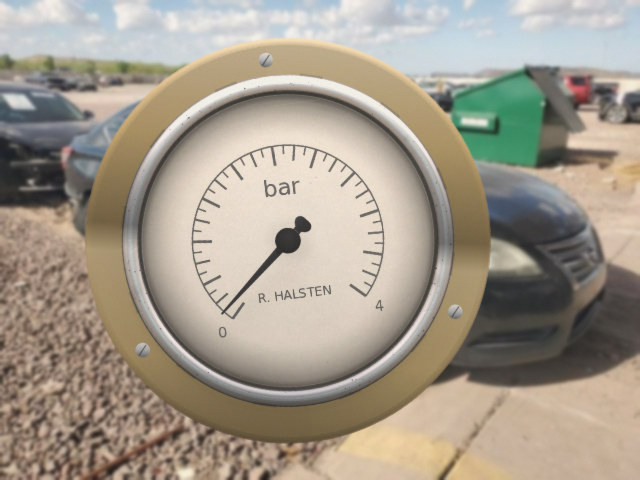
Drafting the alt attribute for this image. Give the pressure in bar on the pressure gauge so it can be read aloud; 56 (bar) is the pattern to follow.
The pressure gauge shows 0.1 (bar)
